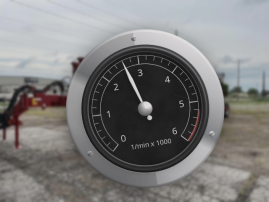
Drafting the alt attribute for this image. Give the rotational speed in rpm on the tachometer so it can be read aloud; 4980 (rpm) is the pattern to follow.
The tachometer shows 2600 (rpm)
